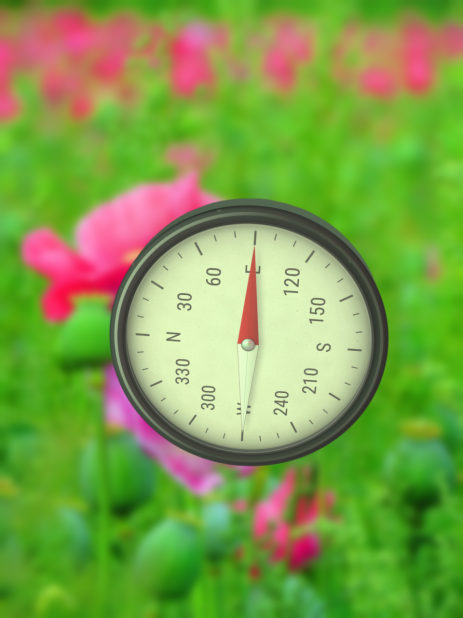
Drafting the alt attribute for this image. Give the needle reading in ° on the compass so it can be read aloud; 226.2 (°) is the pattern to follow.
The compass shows 90 (°)
